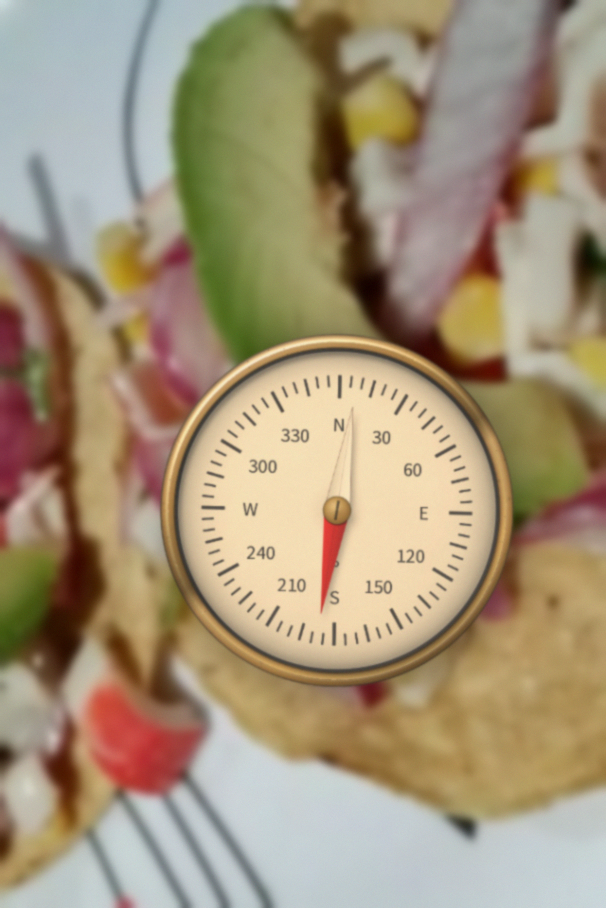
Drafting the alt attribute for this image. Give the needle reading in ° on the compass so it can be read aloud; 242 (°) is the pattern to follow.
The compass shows 187.5 (°)
